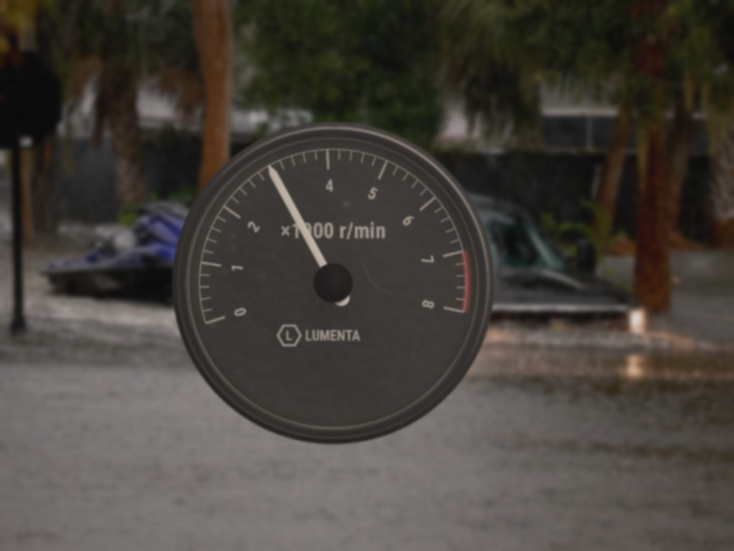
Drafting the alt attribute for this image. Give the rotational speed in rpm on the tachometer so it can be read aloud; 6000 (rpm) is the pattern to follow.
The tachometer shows 3000 (rpm)
